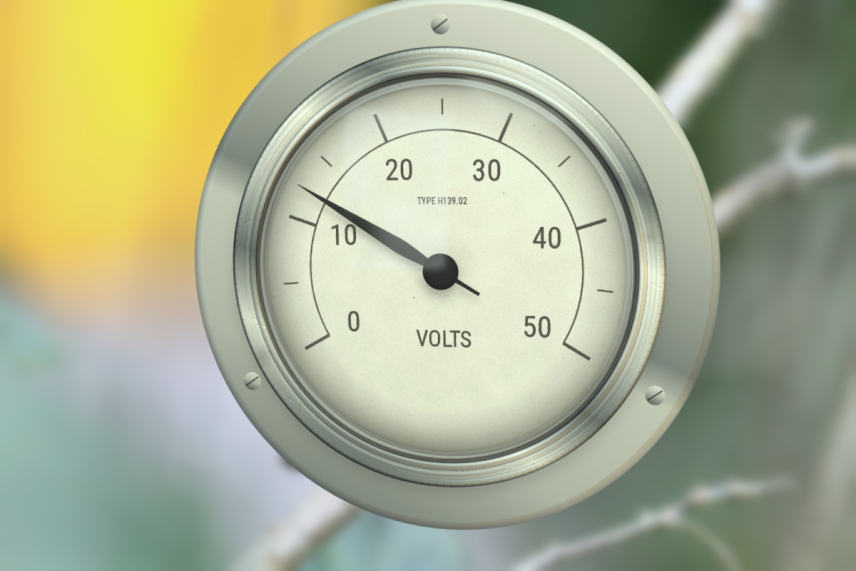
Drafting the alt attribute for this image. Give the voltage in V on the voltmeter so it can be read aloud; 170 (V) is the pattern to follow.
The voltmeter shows 12.5 (V)
